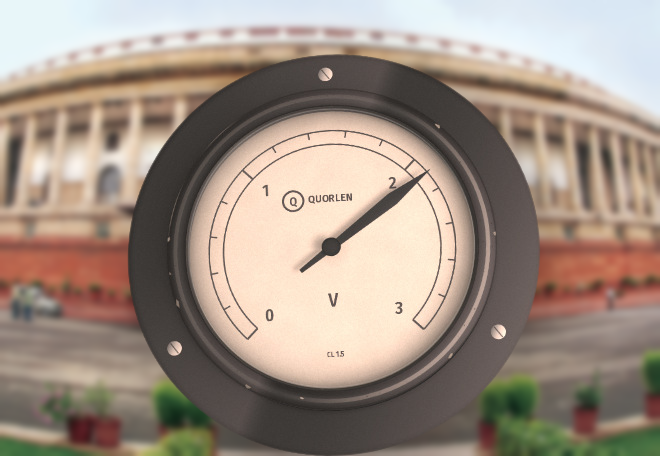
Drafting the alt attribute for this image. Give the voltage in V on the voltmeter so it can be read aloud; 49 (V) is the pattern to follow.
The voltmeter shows 2.1 (V)
